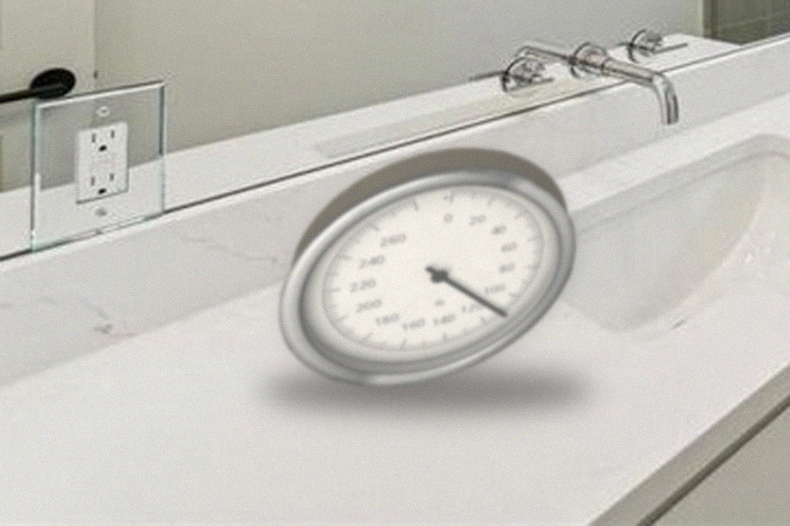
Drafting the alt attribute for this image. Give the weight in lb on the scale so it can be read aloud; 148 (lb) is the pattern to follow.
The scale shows 110 (lb)
